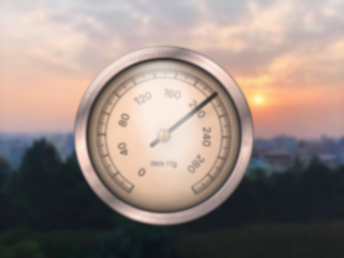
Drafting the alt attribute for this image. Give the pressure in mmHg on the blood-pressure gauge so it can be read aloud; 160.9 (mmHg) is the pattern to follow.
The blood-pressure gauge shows 200 (mmHg)
